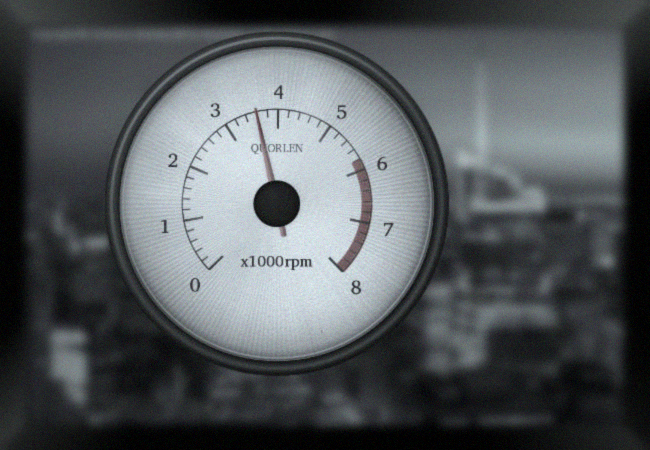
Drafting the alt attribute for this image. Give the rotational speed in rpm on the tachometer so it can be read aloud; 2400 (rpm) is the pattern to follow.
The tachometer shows 3600 (rpm)
